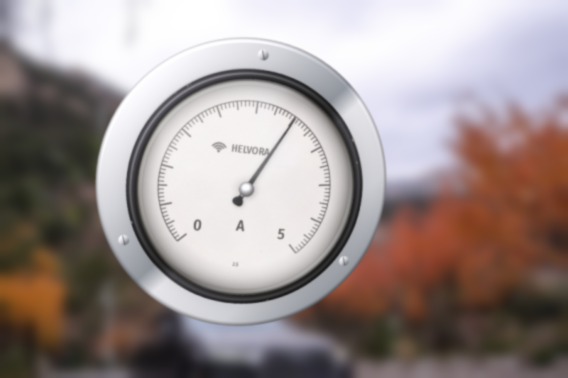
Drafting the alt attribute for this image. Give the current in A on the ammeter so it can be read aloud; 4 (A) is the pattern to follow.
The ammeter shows 3 (A)
